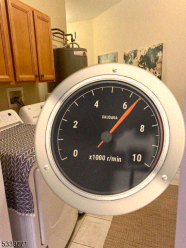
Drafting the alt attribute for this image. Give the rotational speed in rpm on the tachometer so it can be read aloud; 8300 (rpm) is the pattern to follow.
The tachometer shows 6500 (rpm)
